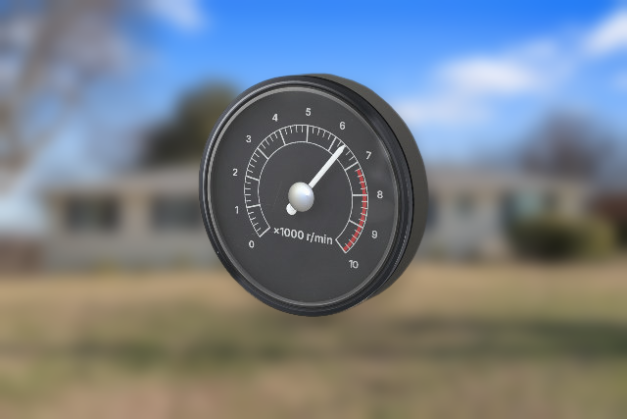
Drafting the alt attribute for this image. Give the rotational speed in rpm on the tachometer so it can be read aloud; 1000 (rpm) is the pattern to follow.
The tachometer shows 6400 (rpm)
